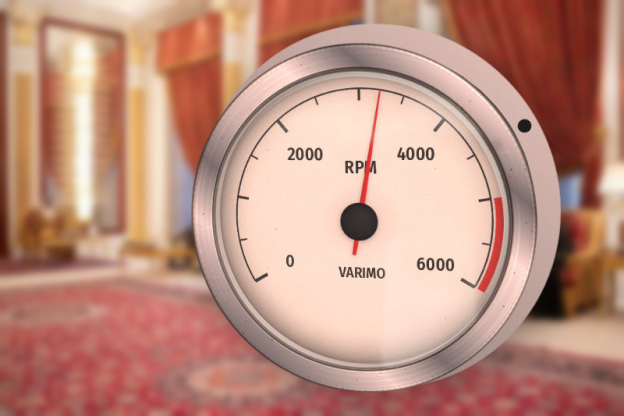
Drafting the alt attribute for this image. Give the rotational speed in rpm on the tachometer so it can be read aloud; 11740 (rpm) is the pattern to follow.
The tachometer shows 3250 (rpm)
